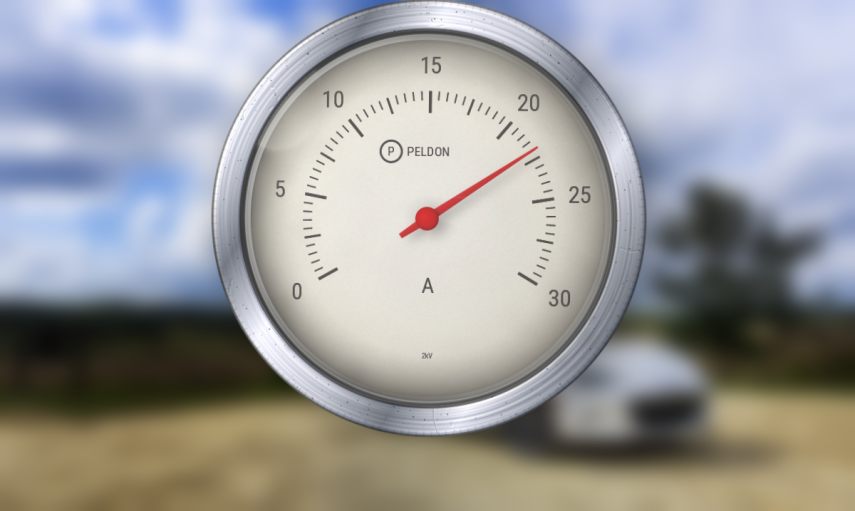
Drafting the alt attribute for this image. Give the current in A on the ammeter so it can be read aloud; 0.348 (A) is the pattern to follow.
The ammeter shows 22 (A)
